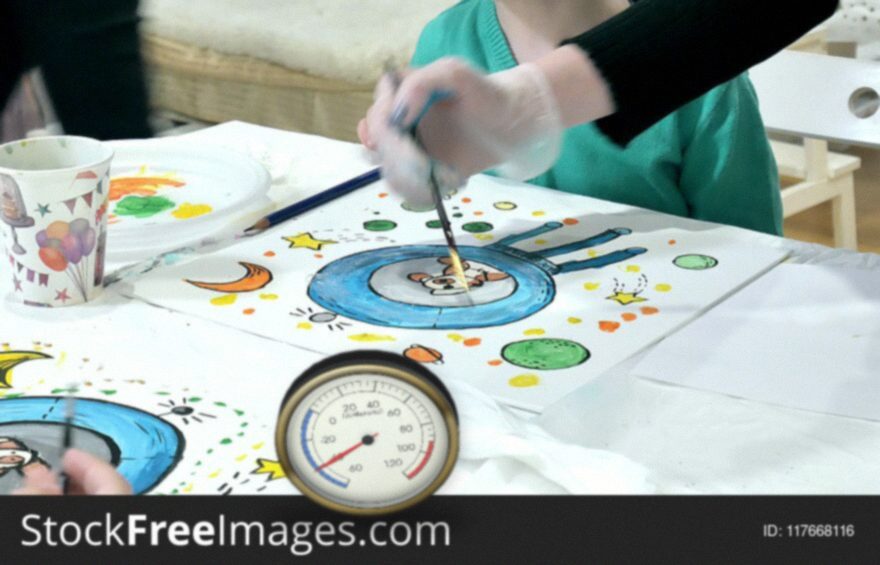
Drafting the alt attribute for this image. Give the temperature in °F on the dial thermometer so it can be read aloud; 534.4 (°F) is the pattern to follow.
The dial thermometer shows -40 (°F)
